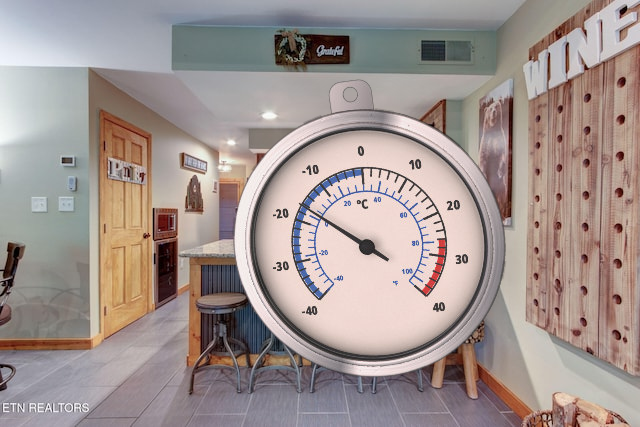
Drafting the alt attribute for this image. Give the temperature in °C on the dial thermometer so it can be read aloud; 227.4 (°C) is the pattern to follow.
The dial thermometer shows -16 (°C)
